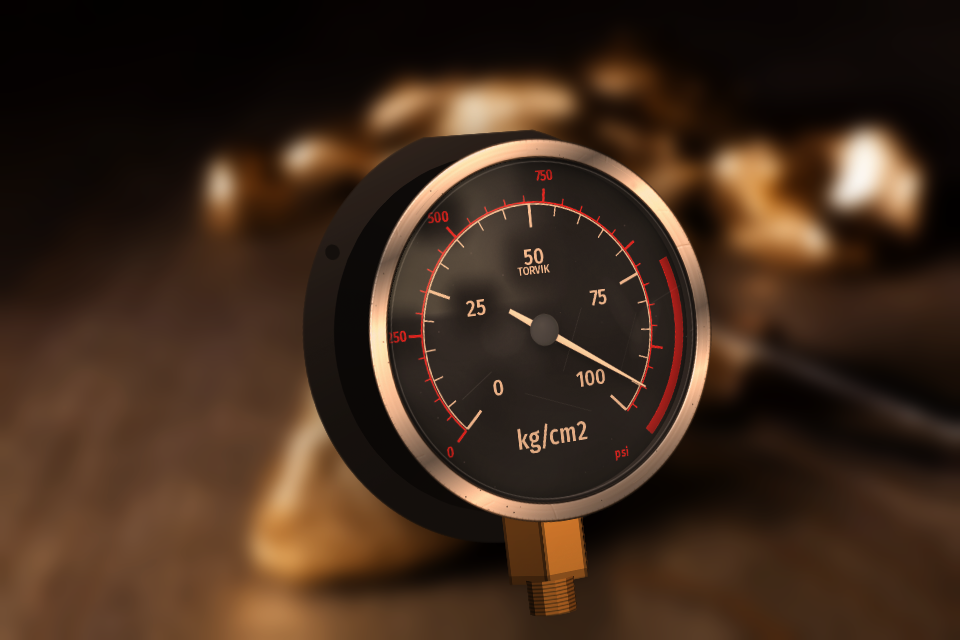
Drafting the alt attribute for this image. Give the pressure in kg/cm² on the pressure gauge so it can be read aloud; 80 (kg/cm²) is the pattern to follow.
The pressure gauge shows 95 (kg/cm²)
